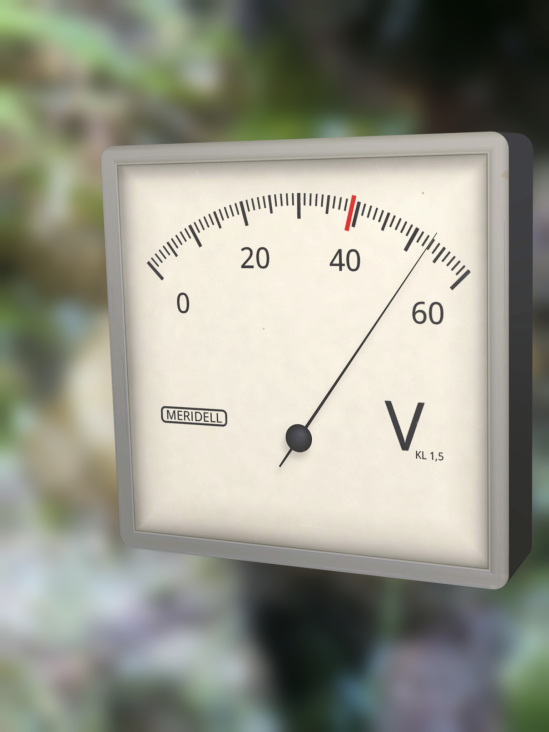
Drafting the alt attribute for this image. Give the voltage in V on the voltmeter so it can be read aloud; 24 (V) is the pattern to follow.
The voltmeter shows 53 (V)
